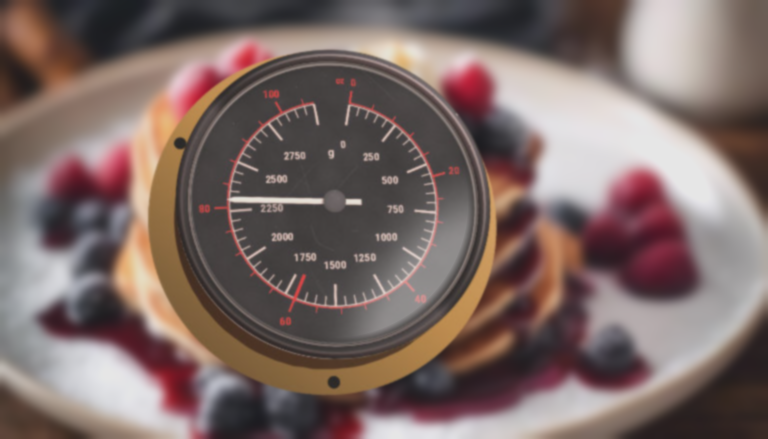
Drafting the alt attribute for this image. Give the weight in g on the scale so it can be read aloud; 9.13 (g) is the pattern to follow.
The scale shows 2300 (g)
